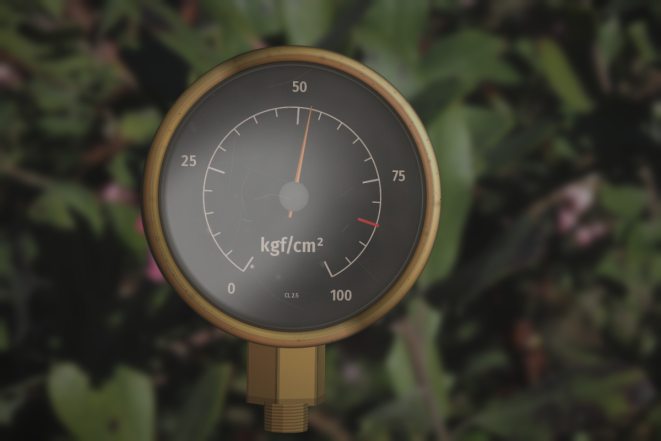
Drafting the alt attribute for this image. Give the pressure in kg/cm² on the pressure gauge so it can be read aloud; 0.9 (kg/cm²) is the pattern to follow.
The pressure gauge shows 52.5 (kg/cm²)
